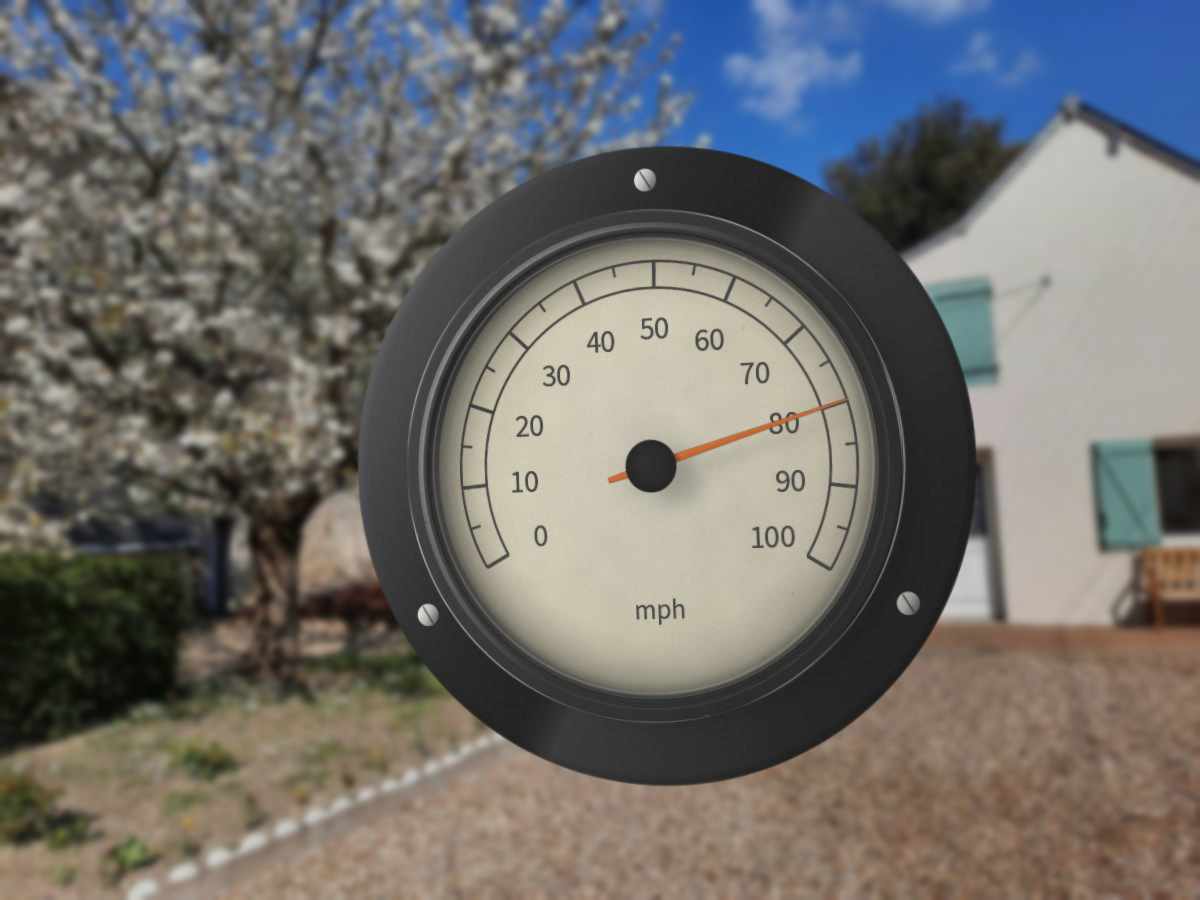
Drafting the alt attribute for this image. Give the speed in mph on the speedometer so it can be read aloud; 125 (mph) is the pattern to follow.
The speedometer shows 80 (mph)
